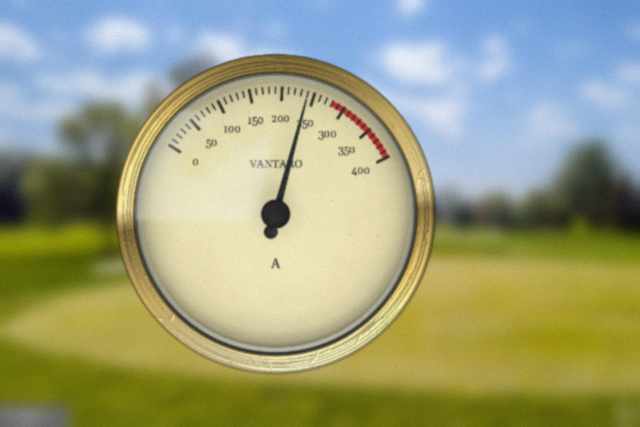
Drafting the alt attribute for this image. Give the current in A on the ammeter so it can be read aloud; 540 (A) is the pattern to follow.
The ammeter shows 240 (A)
